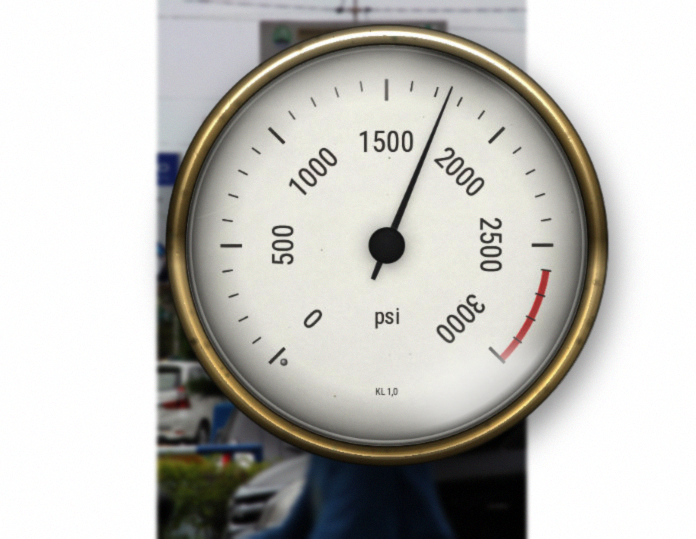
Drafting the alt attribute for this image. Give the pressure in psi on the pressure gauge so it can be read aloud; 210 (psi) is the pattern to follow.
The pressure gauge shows 1750 (psi)
